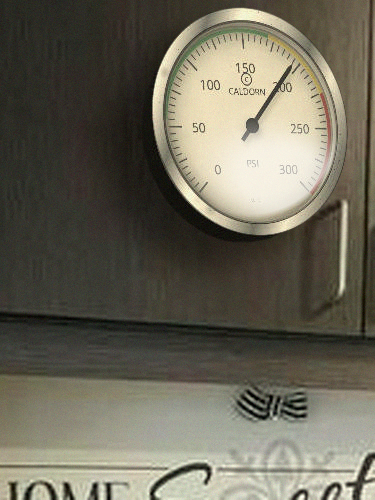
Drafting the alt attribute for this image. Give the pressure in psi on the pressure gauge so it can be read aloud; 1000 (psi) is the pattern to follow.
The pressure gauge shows 195 (psi)
